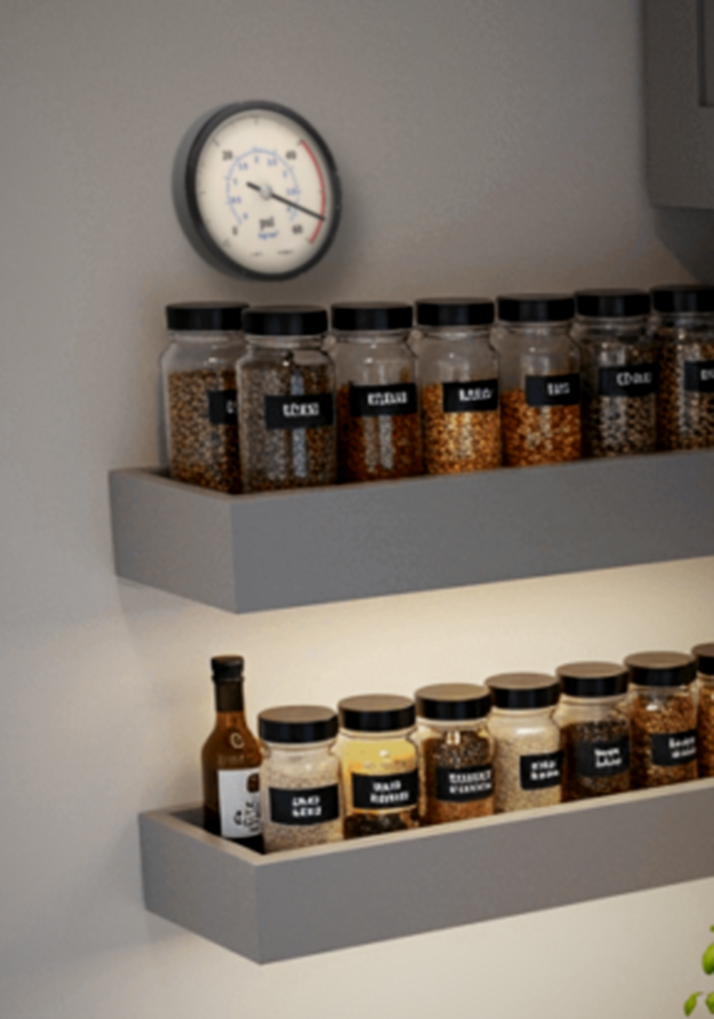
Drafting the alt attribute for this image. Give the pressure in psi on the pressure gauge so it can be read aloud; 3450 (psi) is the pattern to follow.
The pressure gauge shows 55 (psi)
